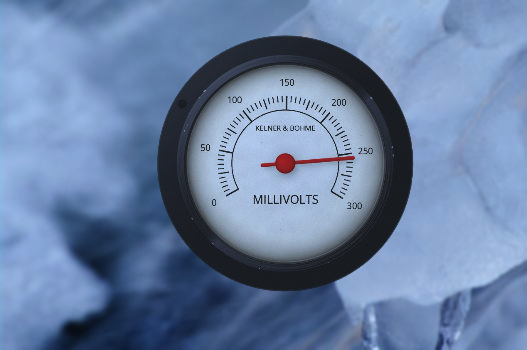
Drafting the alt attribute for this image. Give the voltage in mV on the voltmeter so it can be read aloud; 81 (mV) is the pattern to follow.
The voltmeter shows 255 (mV)
